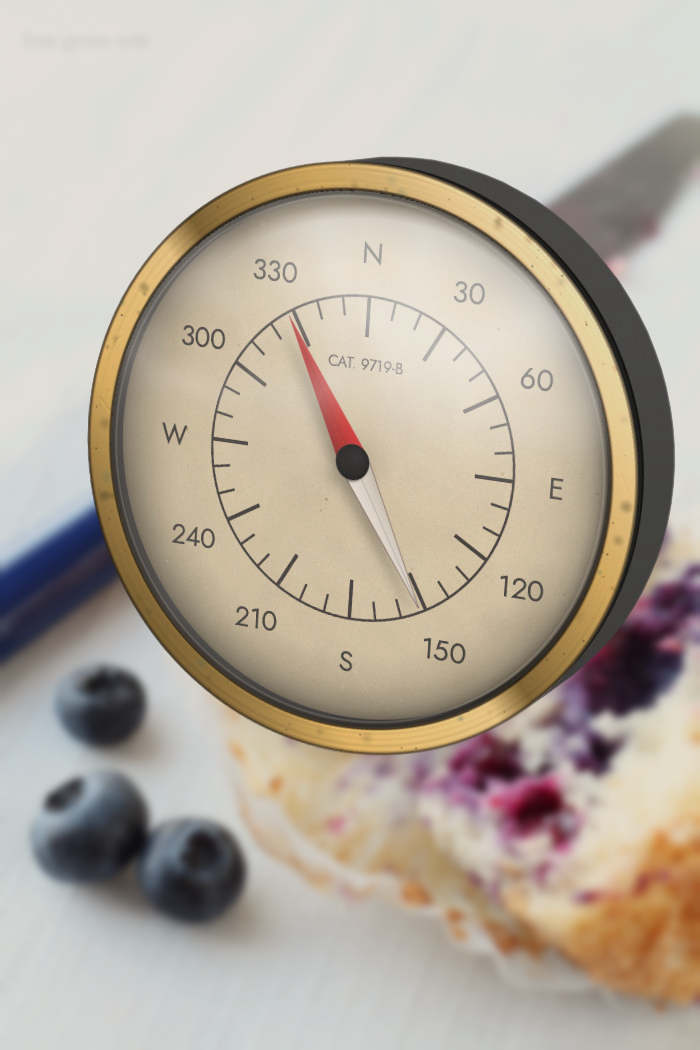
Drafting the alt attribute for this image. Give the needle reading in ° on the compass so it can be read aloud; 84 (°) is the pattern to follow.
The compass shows 330 (°)
